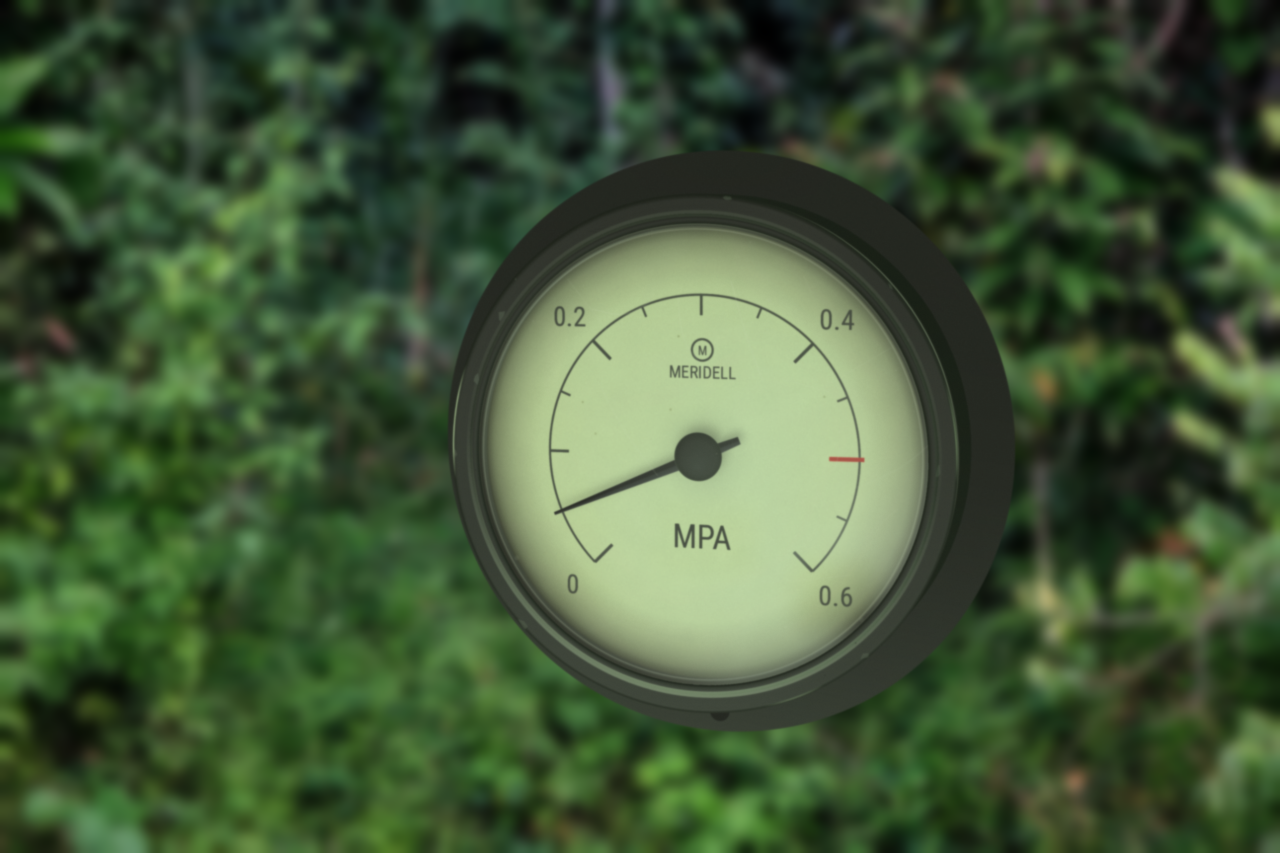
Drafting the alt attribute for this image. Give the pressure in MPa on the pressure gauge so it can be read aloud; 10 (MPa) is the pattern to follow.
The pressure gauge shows 0.05 (MPa)
